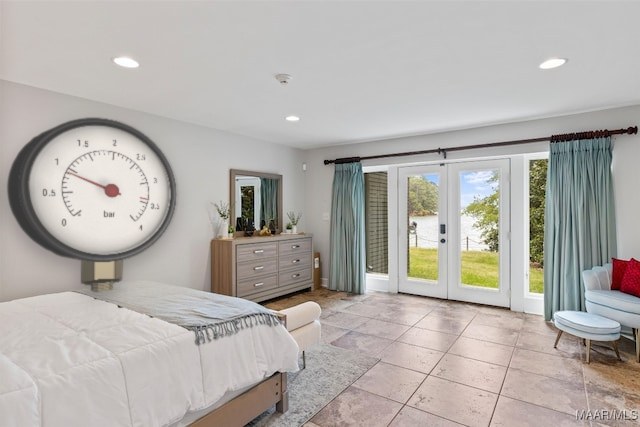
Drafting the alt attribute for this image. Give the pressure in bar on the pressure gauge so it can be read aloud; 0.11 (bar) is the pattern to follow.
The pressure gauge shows 0.9 (bar)
